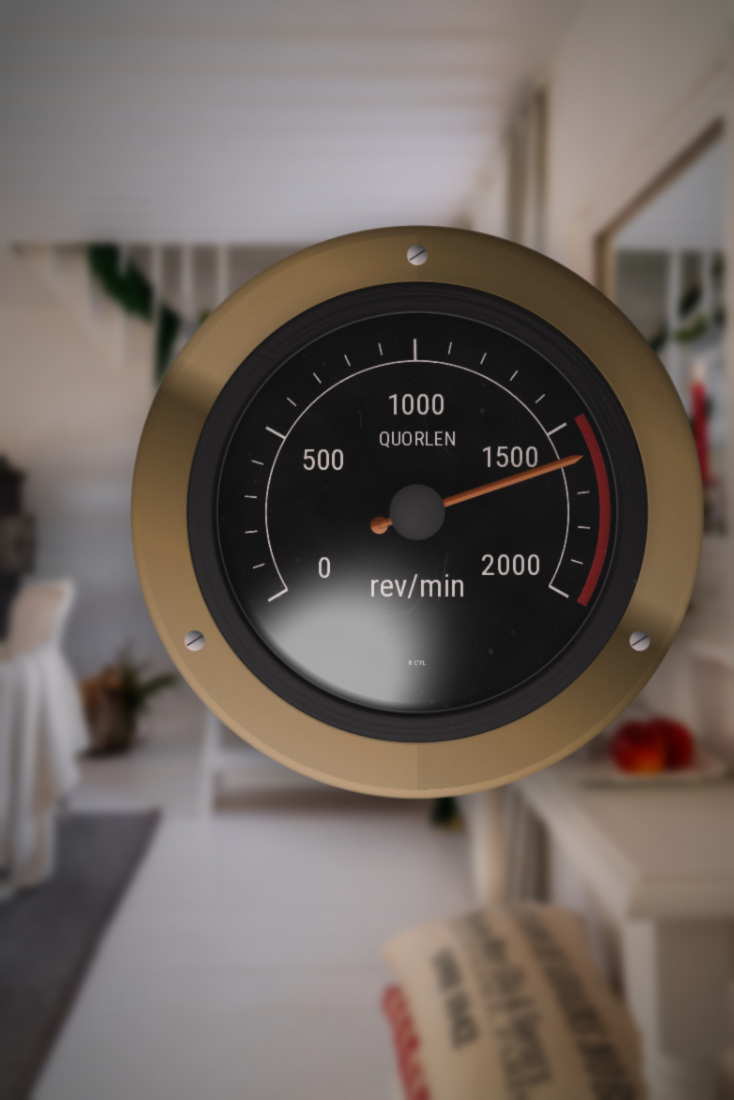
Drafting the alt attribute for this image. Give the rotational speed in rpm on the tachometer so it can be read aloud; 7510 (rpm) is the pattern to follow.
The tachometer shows 1600 (rpm)
